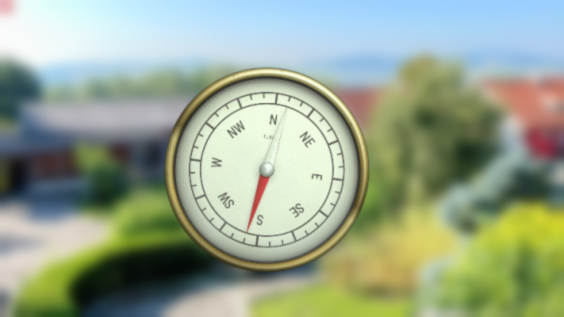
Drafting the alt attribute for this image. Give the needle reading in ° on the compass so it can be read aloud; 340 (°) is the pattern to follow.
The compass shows 190 (°)
